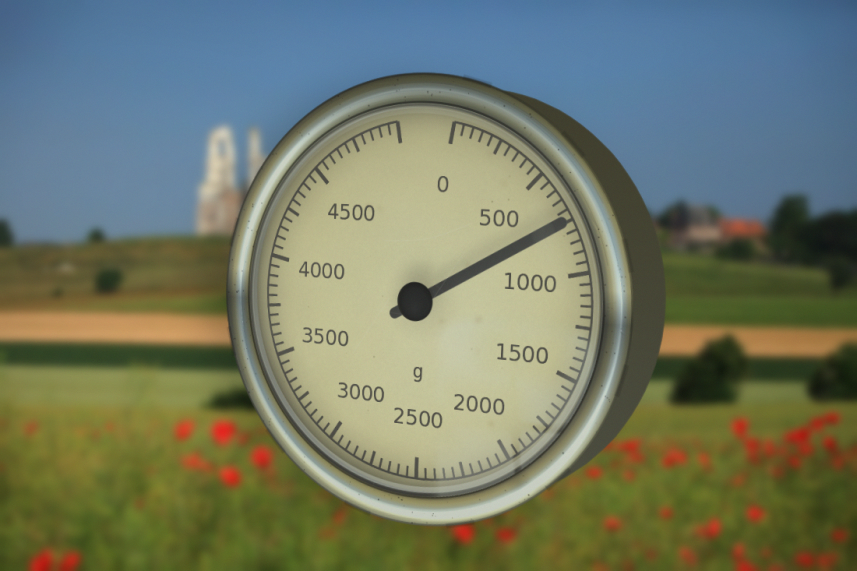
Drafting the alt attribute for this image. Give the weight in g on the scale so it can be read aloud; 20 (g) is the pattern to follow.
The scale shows 750 (g)
